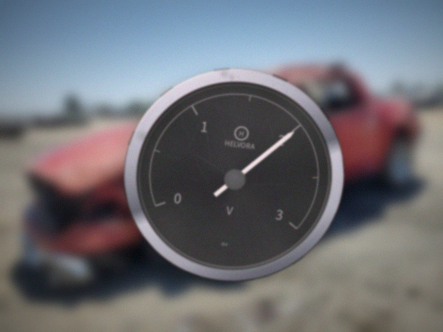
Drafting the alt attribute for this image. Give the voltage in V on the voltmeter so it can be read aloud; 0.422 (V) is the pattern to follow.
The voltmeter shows 2 (V)
